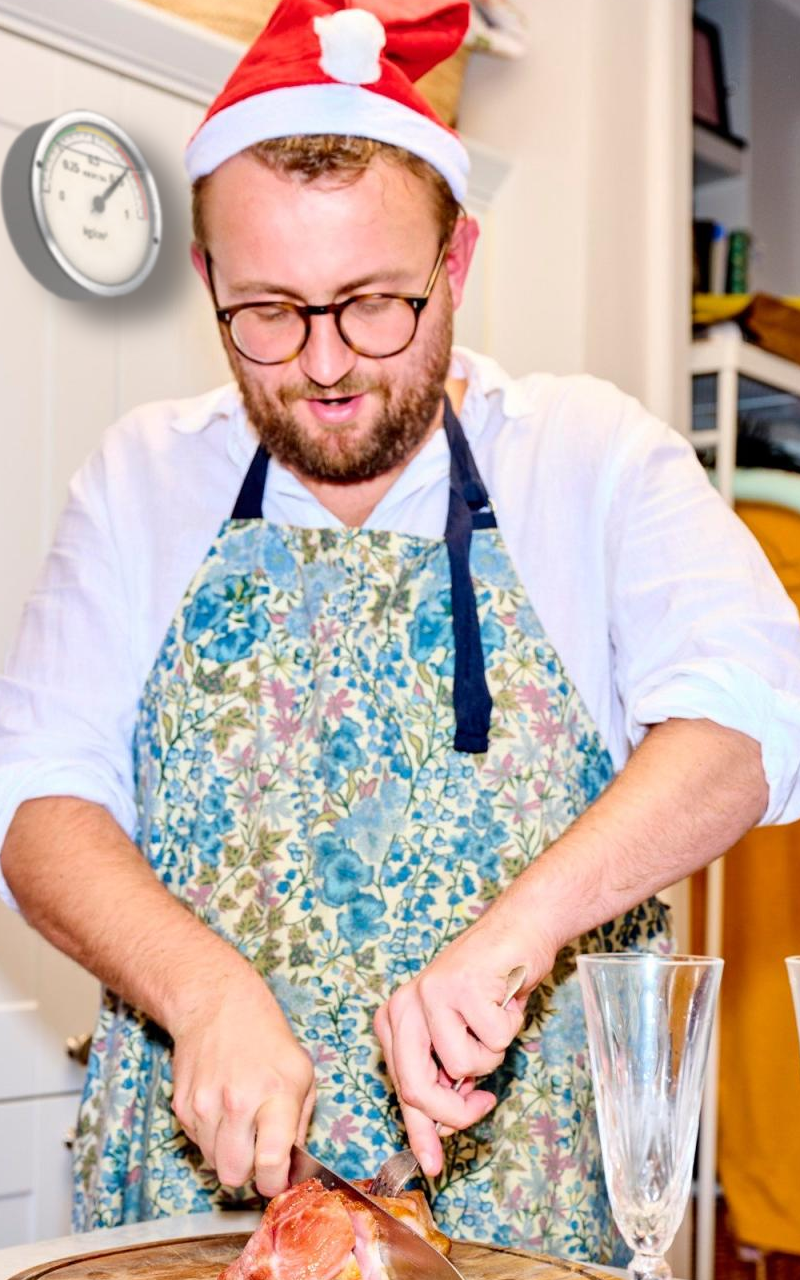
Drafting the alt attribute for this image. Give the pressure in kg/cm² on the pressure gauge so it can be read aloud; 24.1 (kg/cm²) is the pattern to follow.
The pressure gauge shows 0.75 (kg/cm²)
